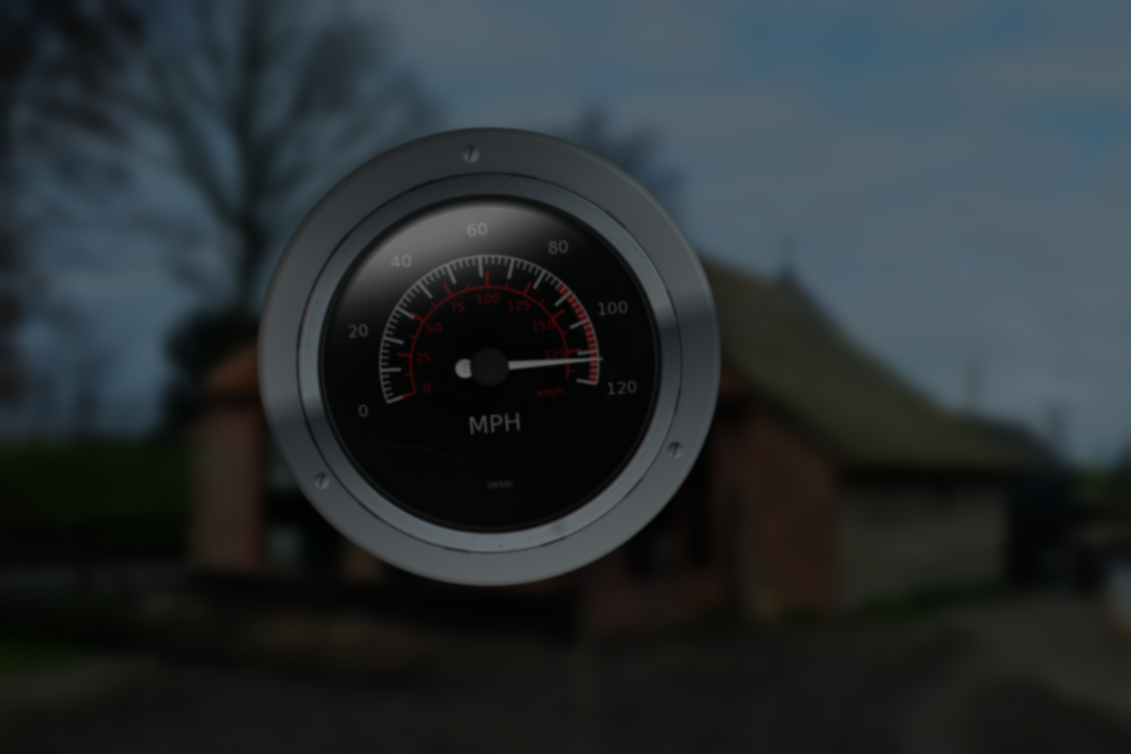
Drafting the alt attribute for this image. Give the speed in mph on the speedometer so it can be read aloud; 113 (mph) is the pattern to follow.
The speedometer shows 112 (mph)
